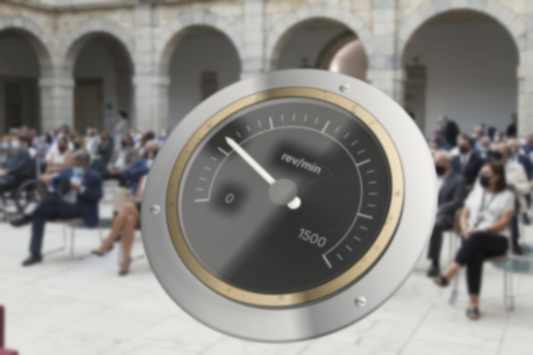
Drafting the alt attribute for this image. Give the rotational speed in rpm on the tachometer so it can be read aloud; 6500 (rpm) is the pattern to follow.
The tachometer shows 300 (rpm)
